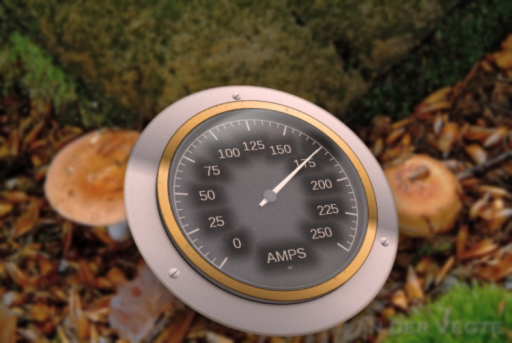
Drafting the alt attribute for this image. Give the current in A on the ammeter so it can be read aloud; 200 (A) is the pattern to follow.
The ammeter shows 175 (A)
